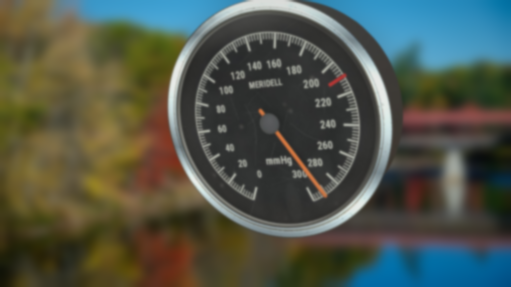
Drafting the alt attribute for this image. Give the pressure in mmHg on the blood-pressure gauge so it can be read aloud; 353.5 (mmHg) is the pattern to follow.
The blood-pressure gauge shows 290 (mmHg)
